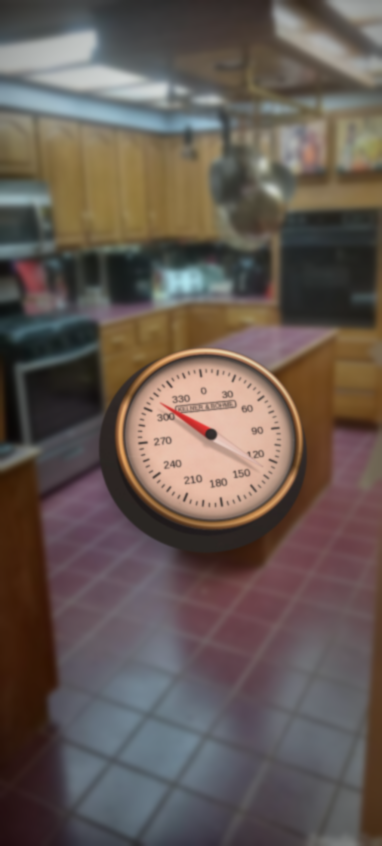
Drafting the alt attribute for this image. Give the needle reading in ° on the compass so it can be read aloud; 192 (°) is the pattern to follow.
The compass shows 310 (°)
